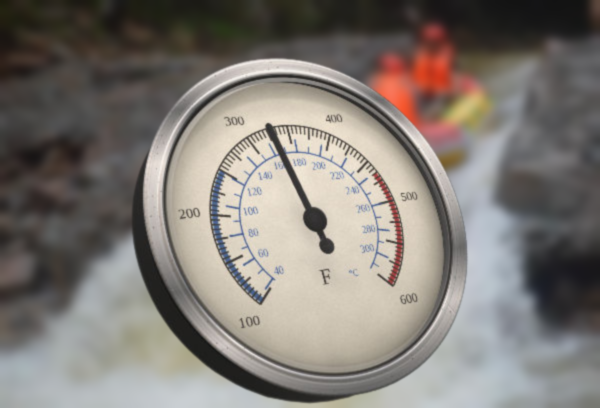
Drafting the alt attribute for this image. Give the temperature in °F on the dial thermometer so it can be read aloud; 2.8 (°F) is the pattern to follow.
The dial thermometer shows 325 (°F)
